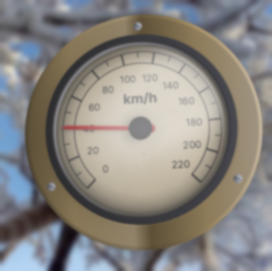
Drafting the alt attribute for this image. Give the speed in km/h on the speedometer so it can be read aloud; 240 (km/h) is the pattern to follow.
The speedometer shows 40 (km/h)
